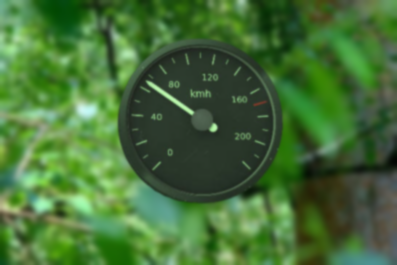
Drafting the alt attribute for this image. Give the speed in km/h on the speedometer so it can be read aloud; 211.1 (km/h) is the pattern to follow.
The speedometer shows 65 (km/h)
